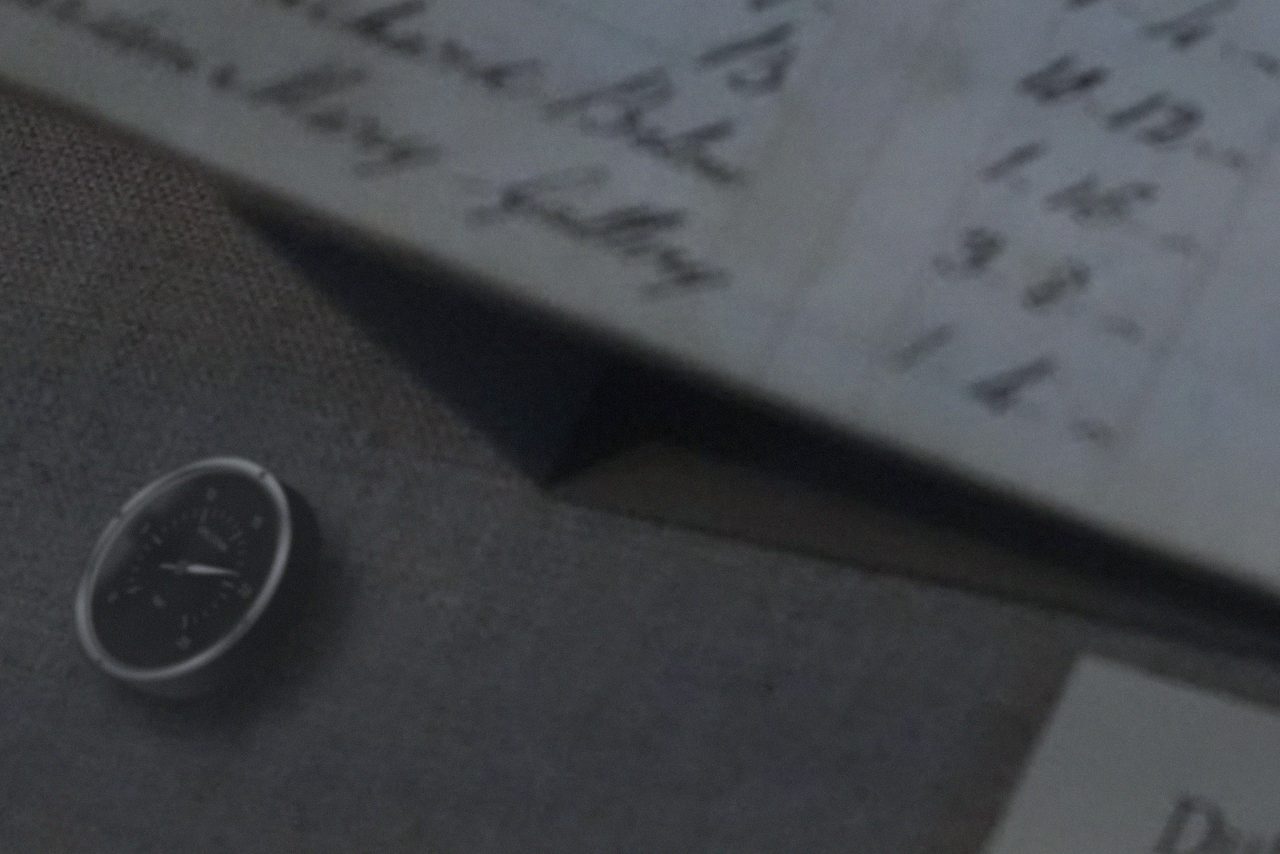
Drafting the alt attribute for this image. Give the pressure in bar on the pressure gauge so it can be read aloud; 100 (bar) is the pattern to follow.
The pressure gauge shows 19 (bar)
